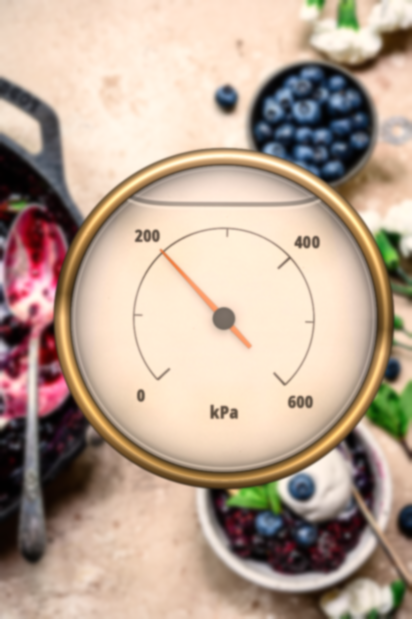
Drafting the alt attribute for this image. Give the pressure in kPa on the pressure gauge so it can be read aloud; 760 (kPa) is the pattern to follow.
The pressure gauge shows 200 (kPa)
